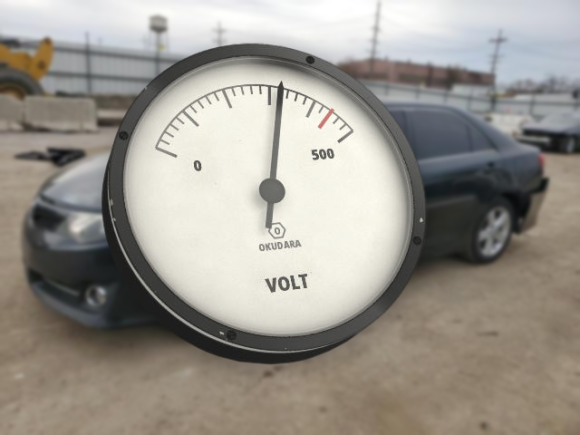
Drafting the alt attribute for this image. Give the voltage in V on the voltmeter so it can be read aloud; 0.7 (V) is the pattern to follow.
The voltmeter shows 320 (V)
